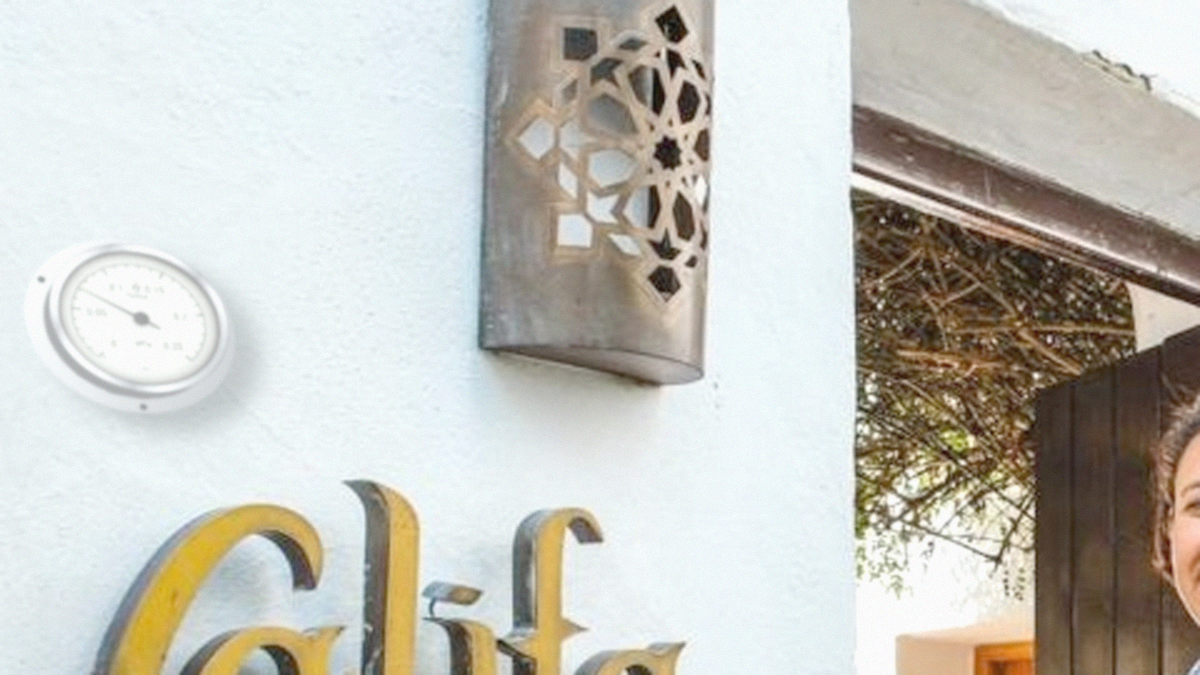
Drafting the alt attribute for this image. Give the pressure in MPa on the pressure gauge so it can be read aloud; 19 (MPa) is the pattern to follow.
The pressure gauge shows 0.07 (MPa)
